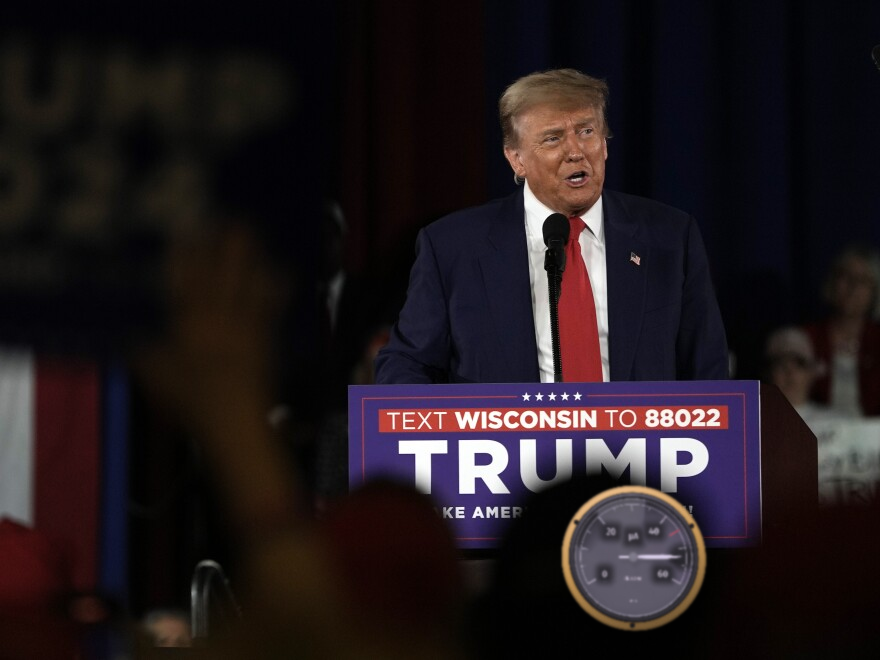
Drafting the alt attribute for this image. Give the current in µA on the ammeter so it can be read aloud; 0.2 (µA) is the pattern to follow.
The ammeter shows 52.5 (µA)
